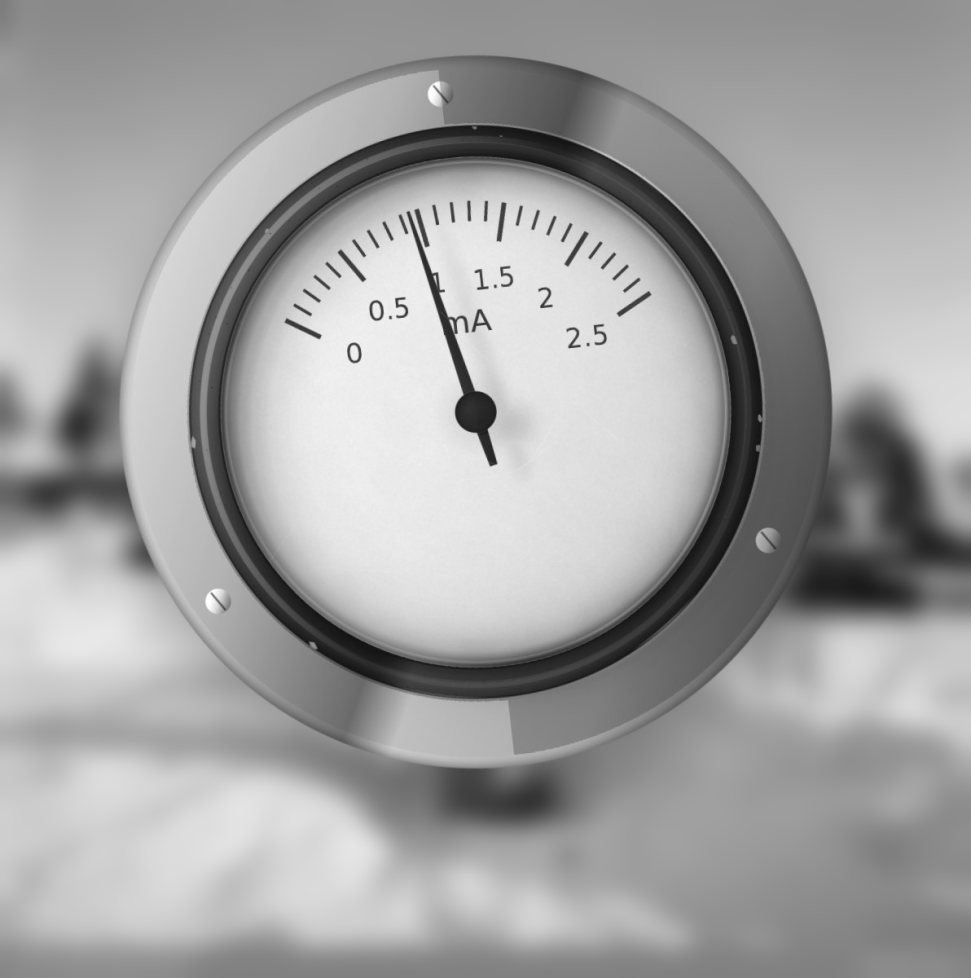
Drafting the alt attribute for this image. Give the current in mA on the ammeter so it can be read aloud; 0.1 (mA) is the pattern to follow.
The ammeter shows 0.95 (mA)
